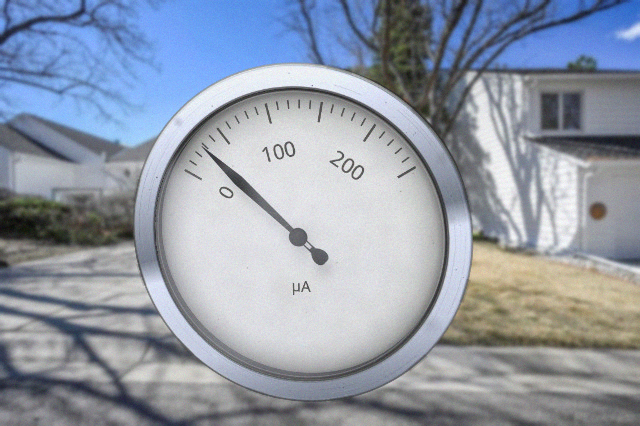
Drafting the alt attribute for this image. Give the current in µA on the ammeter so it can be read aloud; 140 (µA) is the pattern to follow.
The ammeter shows 30 (µA)
